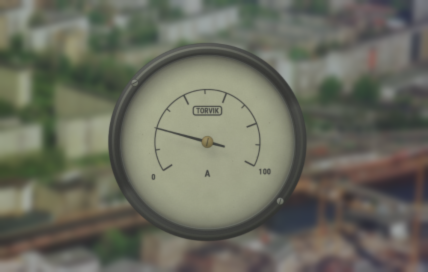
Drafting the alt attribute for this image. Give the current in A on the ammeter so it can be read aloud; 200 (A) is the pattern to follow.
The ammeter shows 20 (A)
